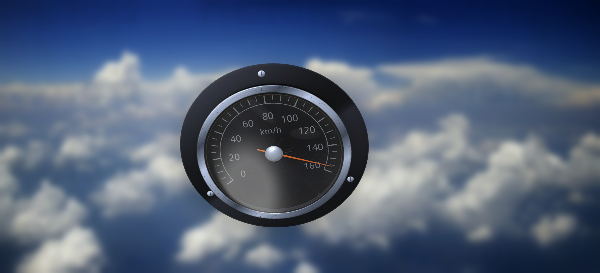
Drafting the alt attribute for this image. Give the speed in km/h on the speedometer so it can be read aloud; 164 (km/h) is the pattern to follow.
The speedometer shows 155 (km/h)
